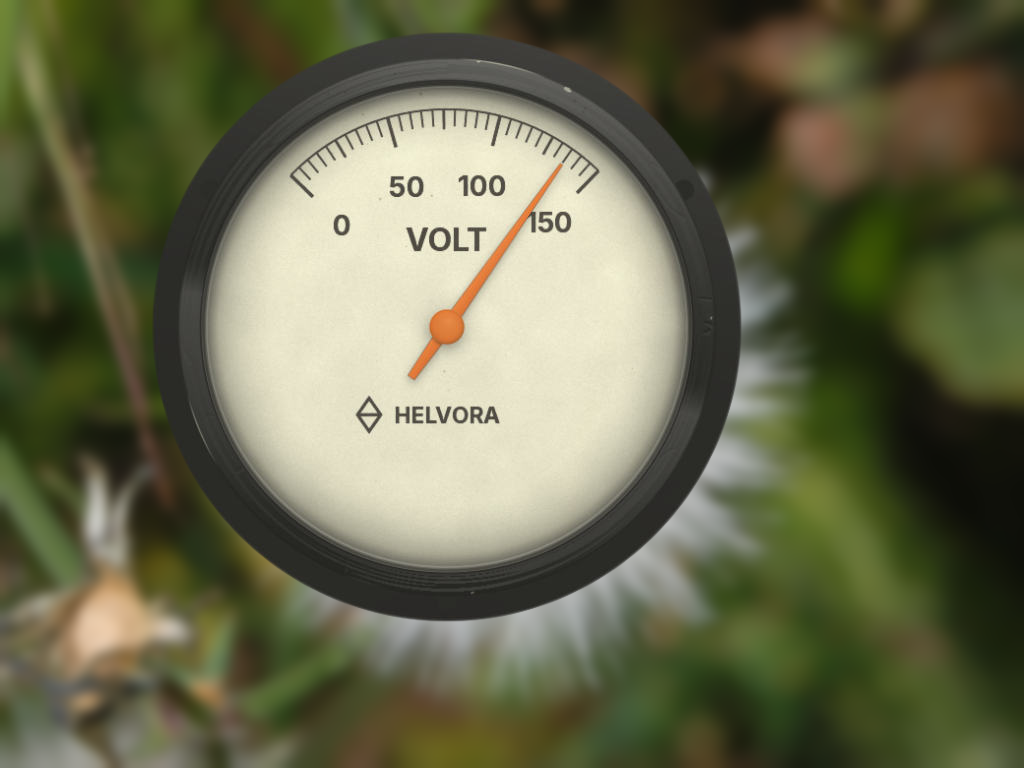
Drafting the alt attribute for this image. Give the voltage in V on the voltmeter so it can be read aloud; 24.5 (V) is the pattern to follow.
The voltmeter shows 135 (V)
